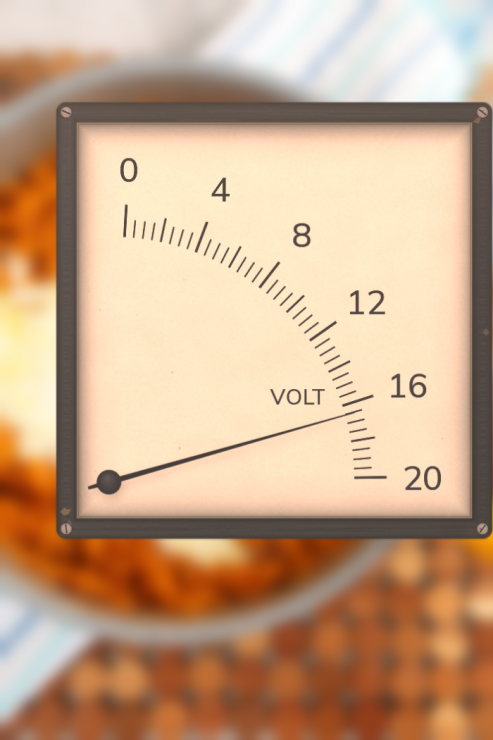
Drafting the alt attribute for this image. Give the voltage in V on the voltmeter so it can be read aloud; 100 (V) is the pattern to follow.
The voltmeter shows 16.5 (V)
